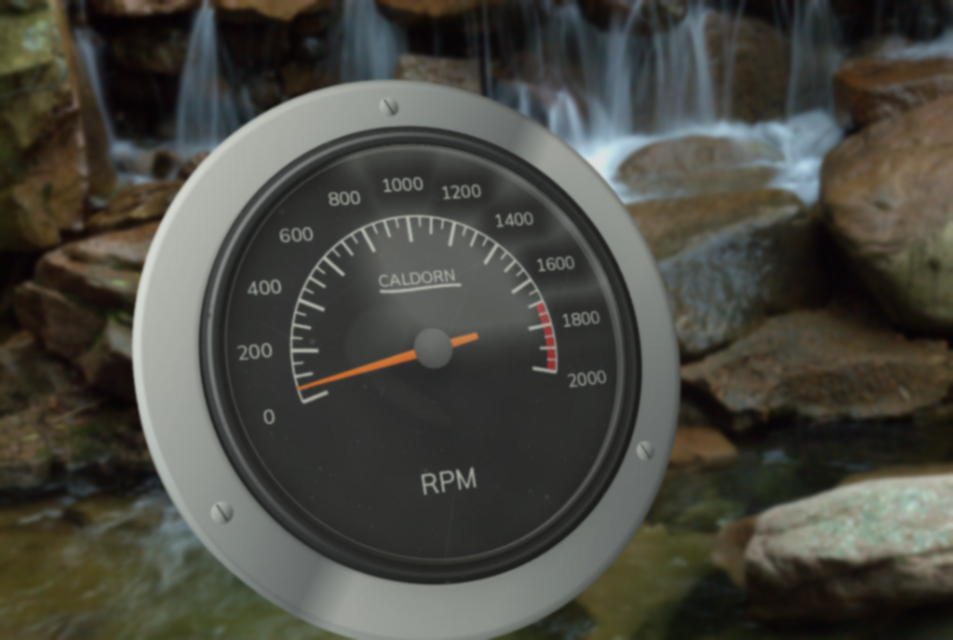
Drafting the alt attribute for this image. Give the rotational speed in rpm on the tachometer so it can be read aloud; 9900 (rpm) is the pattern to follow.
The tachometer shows 50 (rpm)
